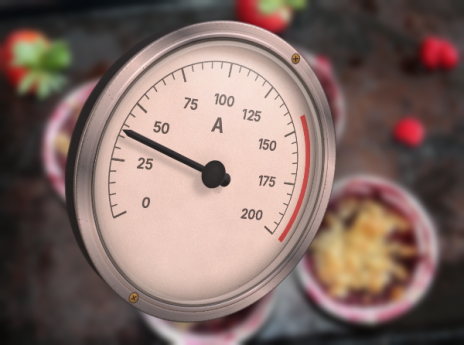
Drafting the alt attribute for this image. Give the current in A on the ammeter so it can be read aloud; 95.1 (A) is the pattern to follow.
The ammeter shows 37.5 (A)
